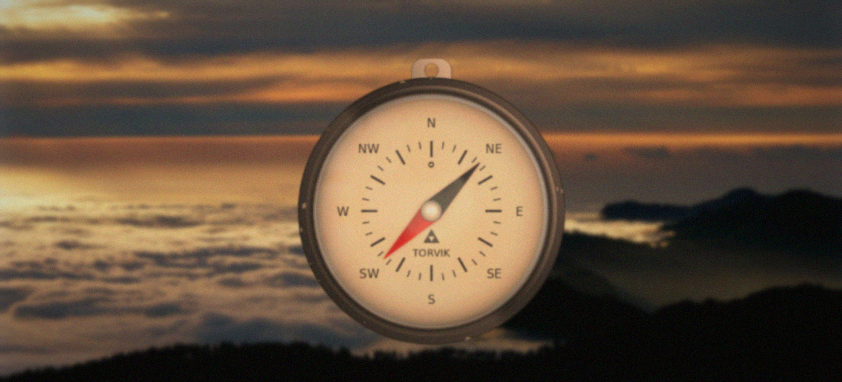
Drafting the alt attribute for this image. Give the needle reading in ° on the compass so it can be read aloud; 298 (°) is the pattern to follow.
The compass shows 225 (°)
